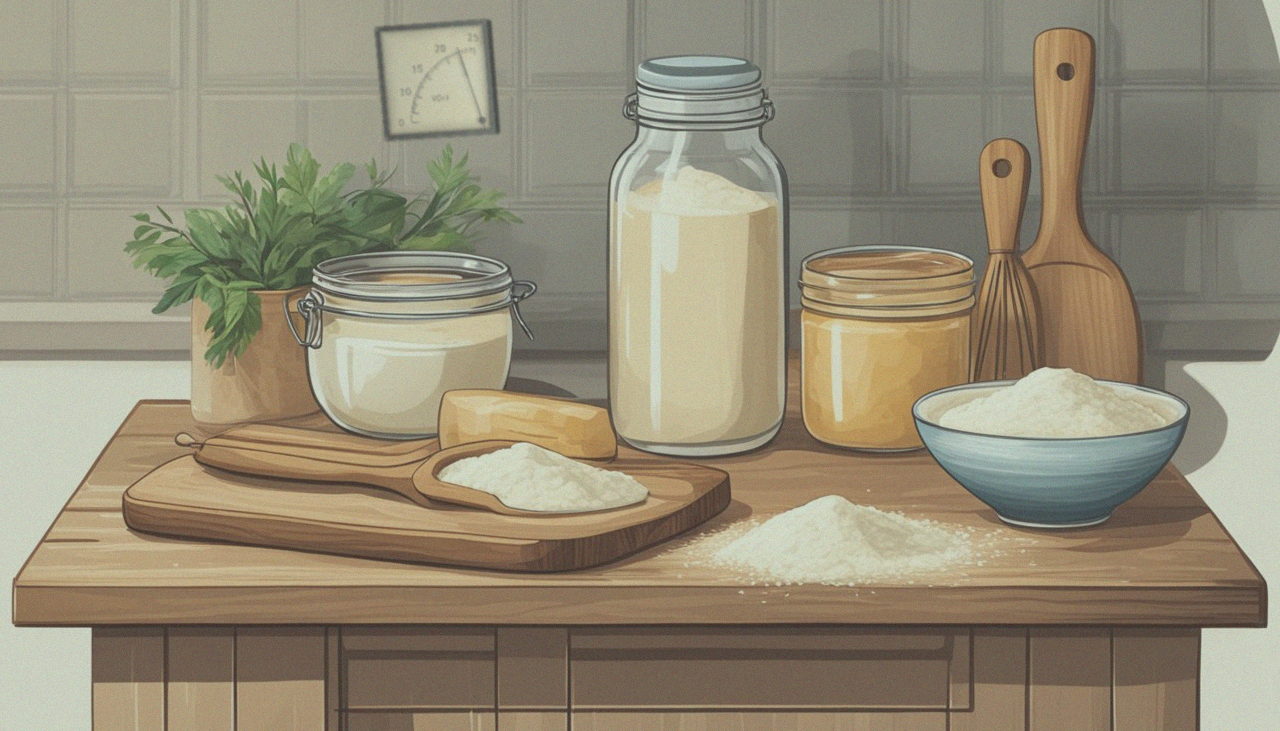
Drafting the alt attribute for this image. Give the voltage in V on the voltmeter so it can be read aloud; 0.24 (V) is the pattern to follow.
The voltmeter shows 22.5 (V)
